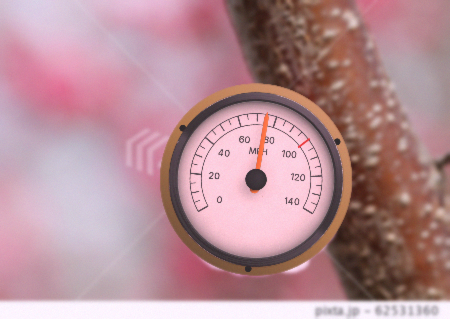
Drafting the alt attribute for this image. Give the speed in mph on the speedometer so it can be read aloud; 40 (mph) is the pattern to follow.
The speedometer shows 75 (mph)
